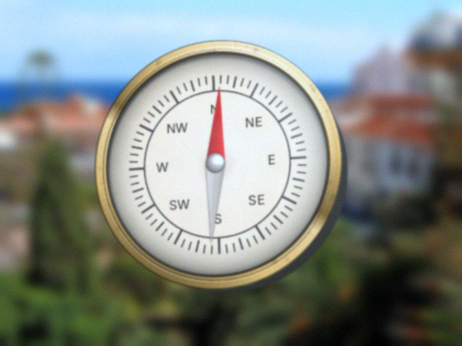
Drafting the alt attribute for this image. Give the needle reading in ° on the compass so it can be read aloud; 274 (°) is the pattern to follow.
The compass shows 5 (°)
